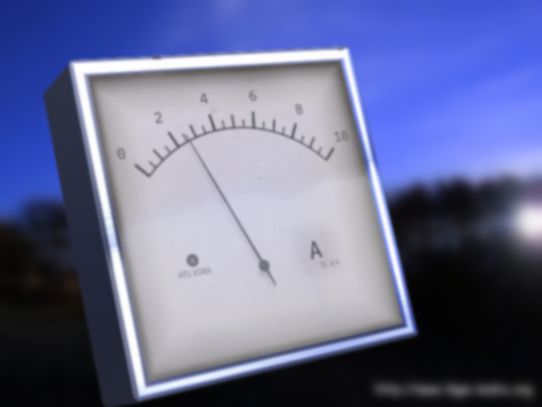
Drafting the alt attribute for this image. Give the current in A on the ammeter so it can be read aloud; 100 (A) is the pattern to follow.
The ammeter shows 2.5 (A)
